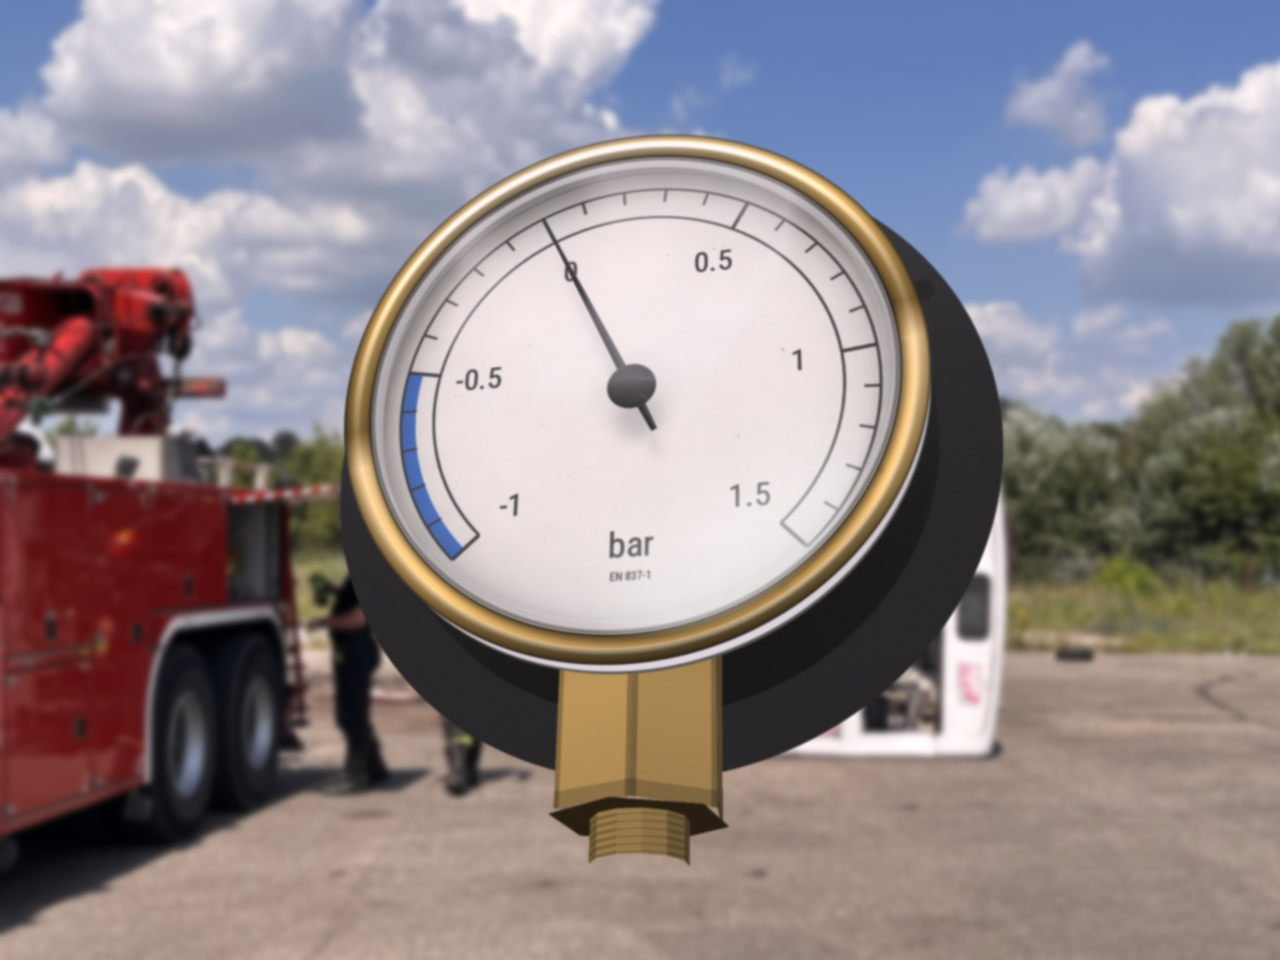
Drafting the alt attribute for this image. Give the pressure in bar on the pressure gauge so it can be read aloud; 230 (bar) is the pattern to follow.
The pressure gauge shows 0 (bar)
